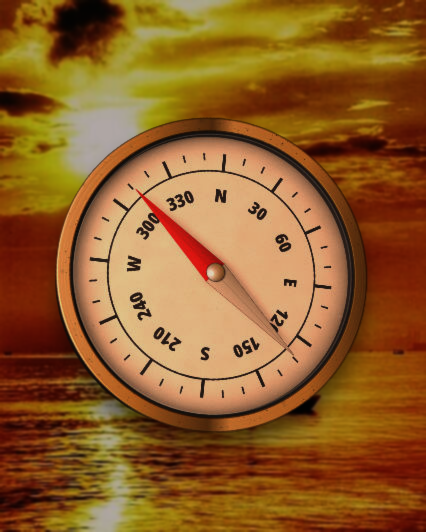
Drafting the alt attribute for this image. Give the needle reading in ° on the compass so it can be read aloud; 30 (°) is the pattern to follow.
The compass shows 310 (°)
